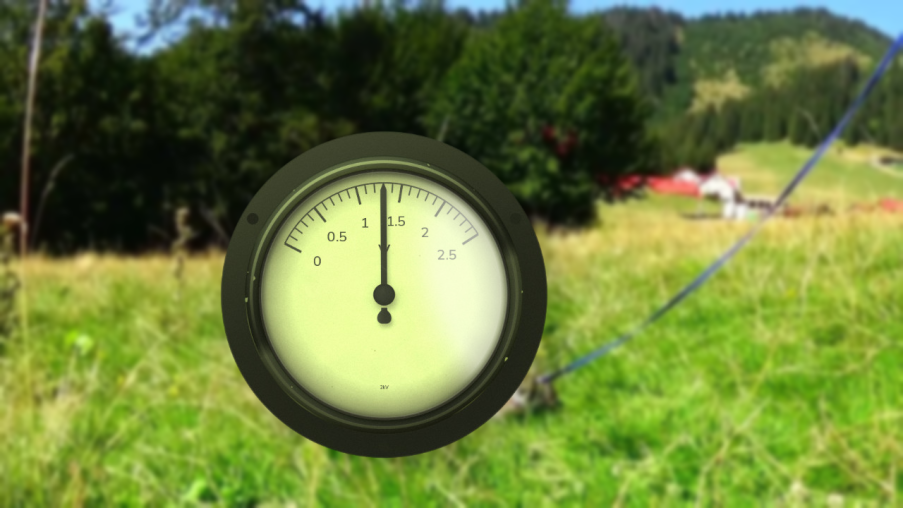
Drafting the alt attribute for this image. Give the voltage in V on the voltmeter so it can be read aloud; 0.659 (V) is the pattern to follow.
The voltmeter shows 1.3 (V)
